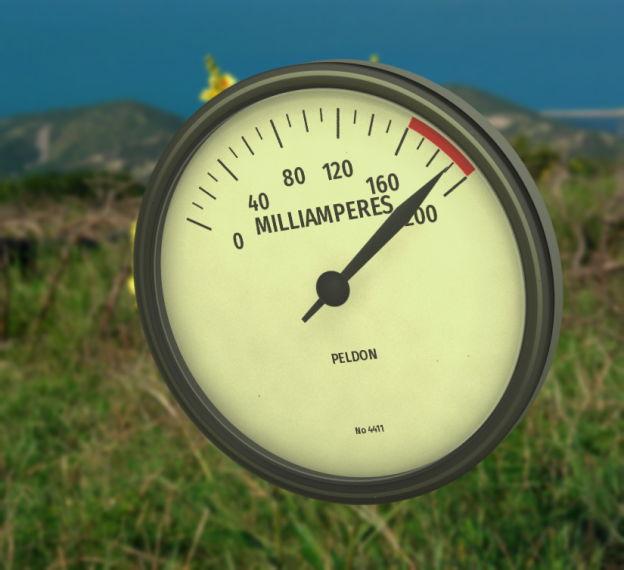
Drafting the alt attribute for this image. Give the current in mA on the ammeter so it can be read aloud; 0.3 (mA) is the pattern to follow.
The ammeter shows 190 (mA)
